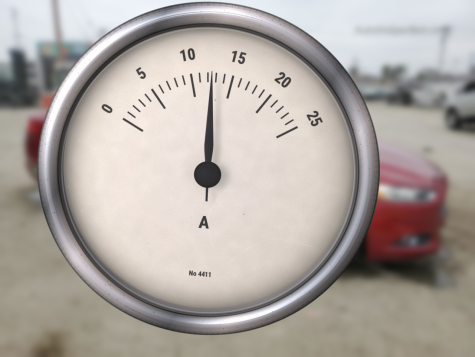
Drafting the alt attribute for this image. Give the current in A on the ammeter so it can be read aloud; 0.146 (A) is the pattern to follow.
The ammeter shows 12.5 (A)
